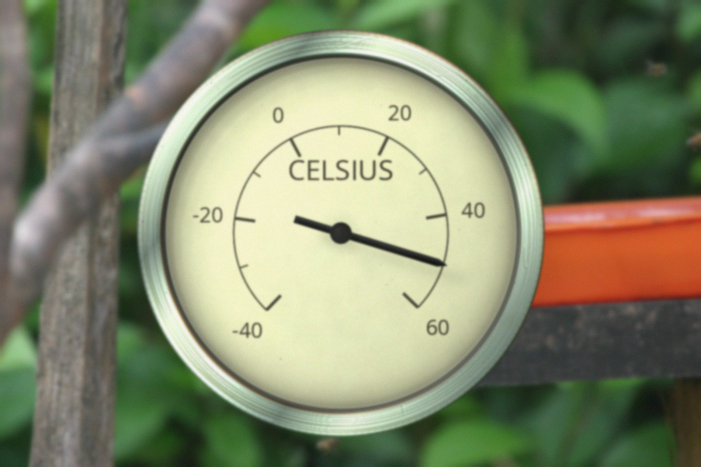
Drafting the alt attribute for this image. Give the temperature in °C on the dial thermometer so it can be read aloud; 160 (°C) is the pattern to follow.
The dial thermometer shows 50 (°C)
